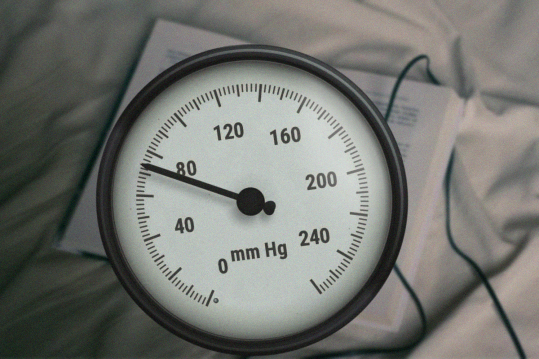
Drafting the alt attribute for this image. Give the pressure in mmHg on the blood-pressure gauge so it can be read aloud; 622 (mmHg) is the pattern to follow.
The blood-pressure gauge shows 74 (mmHg)
